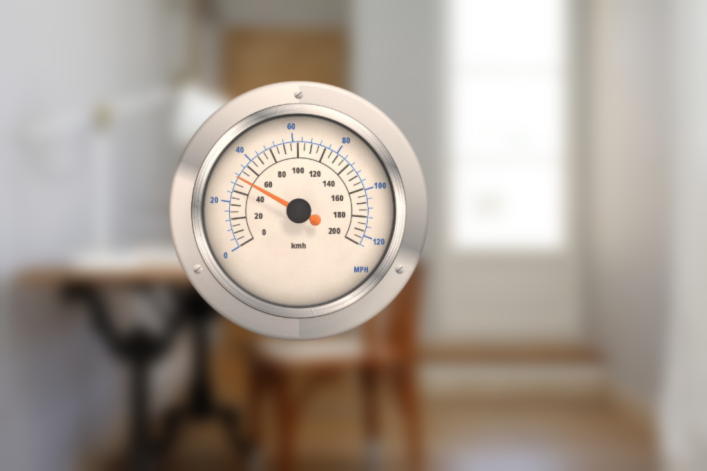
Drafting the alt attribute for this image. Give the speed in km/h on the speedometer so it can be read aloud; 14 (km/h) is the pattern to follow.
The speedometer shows 50 (km/h)
